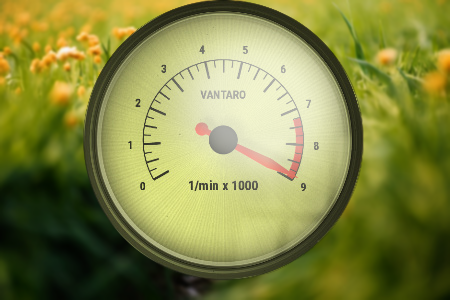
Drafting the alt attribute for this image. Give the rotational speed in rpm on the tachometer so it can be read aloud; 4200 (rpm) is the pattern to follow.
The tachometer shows 8875 (rpm)
